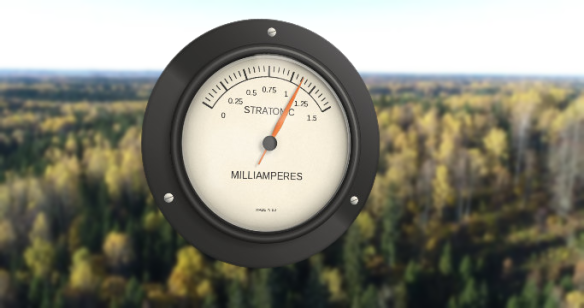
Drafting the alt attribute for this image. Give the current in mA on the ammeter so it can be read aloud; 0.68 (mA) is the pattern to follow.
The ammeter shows 1.1 (mA)
